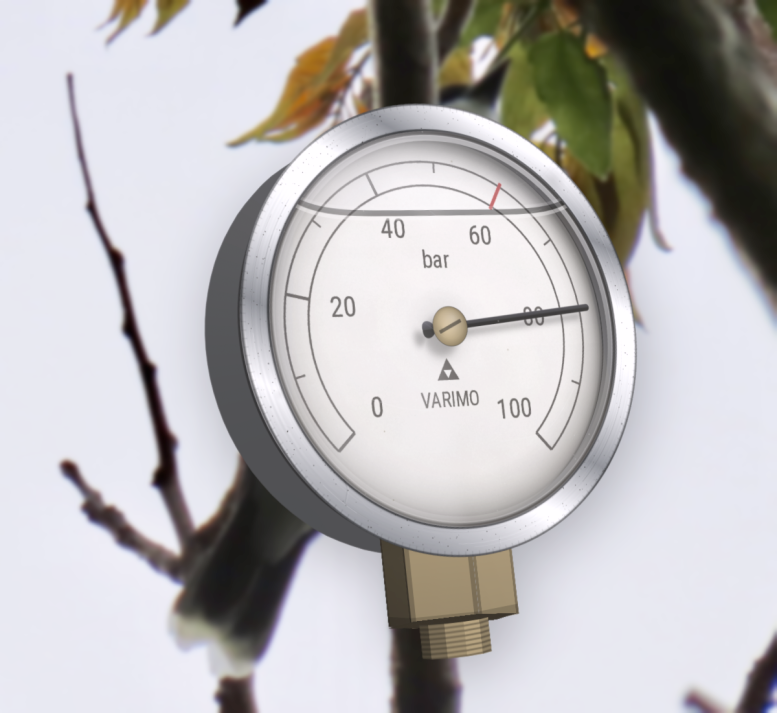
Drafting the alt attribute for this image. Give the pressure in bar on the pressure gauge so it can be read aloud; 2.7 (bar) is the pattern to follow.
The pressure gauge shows 80 (bar)
